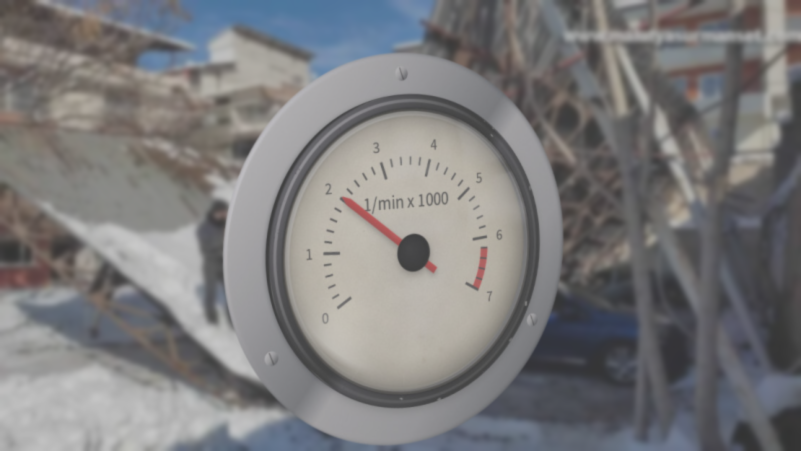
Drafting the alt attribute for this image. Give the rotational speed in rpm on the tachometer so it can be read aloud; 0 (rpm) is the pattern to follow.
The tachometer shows 2000 (rpm)
